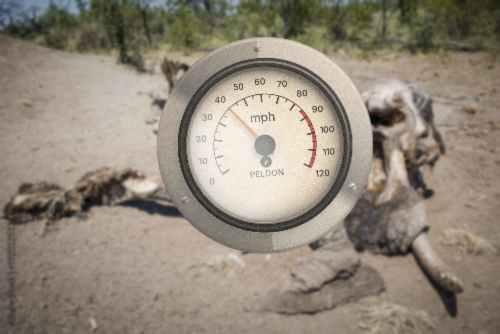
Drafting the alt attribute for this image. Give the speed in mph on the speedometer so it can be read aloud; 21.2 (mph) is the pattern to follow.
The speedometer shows 40 (mph)
